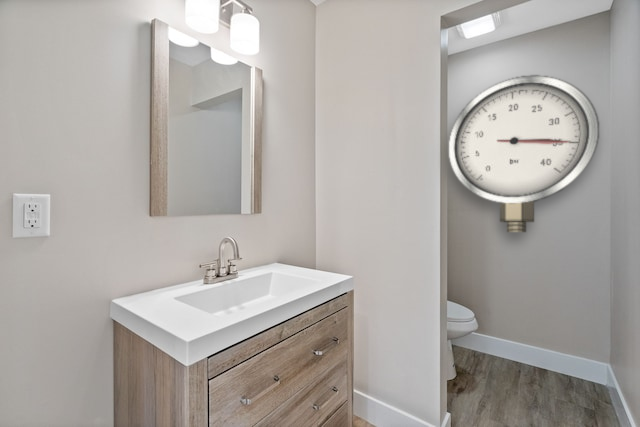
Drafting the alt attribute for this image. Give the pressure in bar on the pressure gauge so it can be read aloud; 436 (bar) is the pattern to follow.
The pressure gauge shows 35 (bar)
